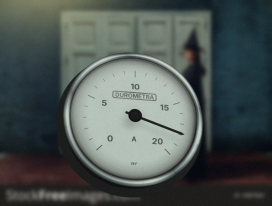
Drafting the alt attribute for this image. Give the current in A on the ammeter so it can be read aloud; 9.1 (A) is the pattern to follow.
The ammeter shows 18 (A)
